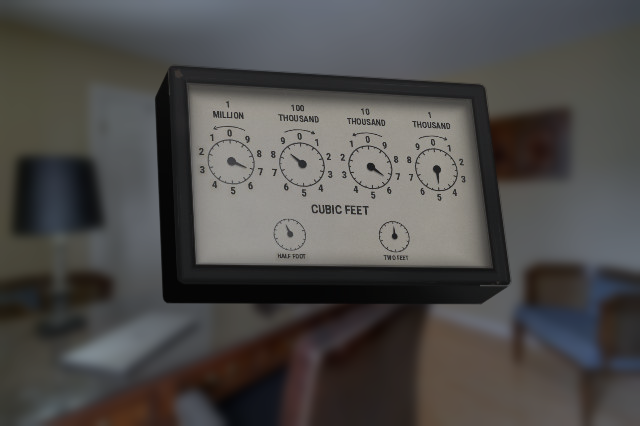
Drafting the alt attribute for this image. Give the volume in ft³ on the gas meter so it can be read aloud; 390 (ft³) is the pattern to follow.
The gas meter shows 686500 (ft³)
